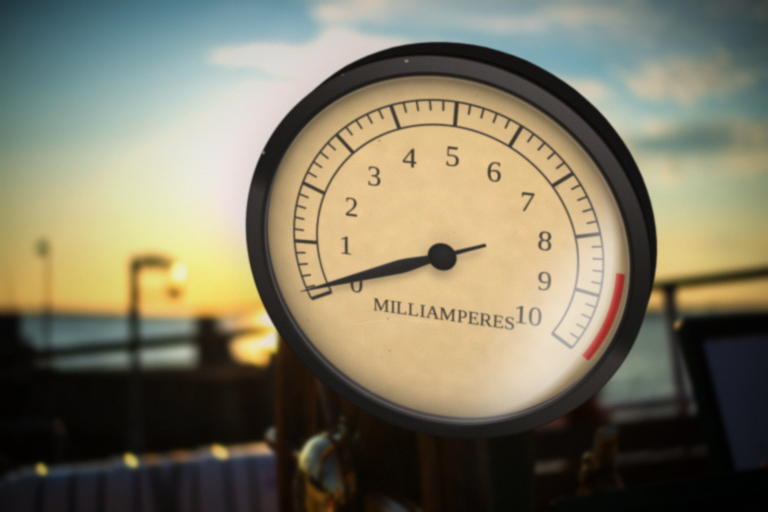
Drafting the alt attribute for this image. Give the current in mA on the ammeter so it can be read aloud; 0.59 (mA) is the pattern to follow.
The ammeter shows 0.2 (mA)
